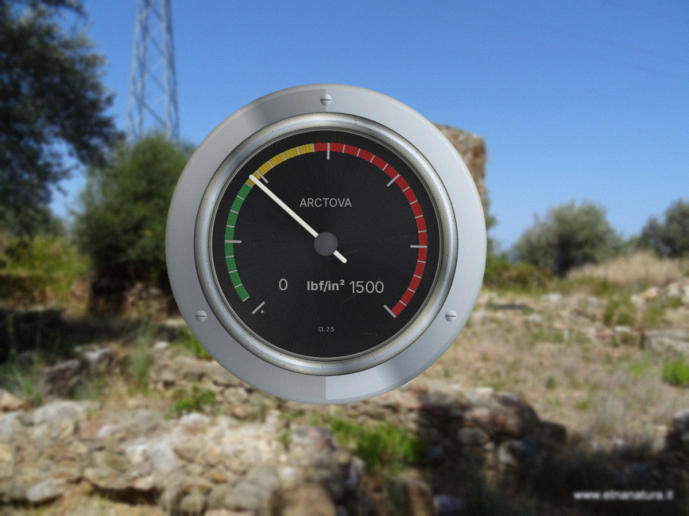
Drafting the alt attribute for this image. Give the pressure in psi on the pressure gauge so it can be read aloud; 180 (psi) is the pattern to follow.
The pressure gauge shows 475 (psi)
